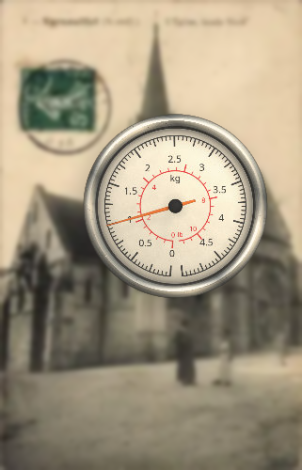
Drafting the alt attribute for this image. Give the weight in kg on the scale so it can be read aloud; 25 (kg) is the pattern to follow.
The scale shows 1 (kg)
